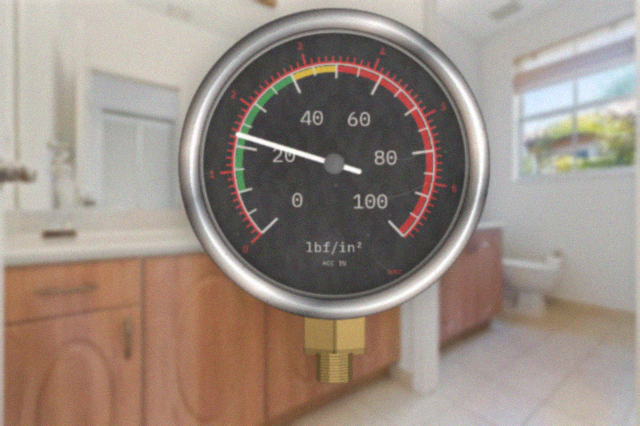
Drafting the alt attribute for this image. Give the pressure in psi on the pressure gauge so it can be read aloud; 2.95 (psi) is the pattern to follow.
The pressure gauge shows 22.5 (psi)
